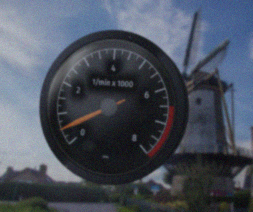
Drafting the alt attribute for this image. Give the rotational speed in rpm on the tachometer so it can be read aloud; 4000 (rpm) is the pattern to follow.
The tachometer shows 500 (rpm)
